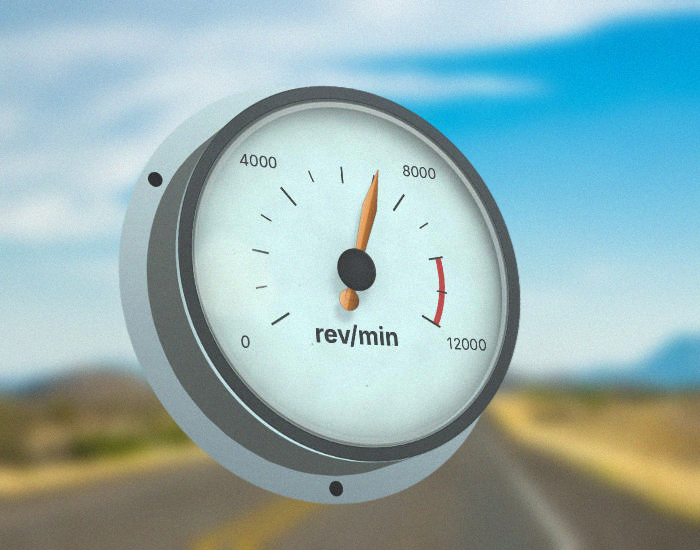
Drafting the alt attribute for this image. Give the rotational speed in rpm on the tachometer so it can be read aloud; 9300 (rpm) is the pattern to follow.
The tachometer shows 7000 (rpm)
